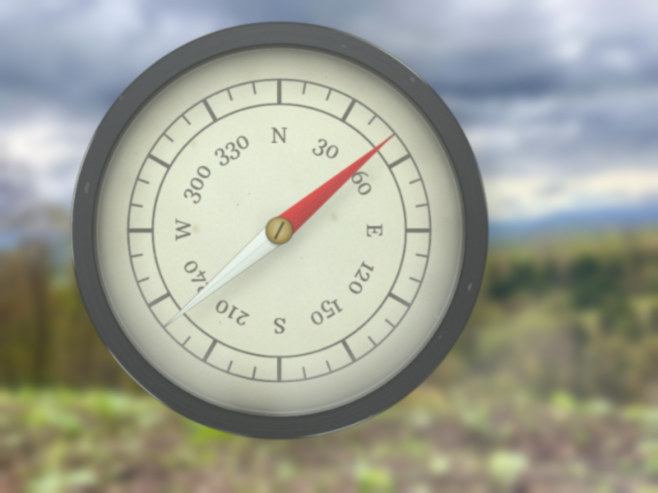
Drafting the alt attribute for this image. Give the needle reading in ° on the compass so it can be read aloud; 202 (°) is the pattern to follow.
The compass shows 50 (°)
